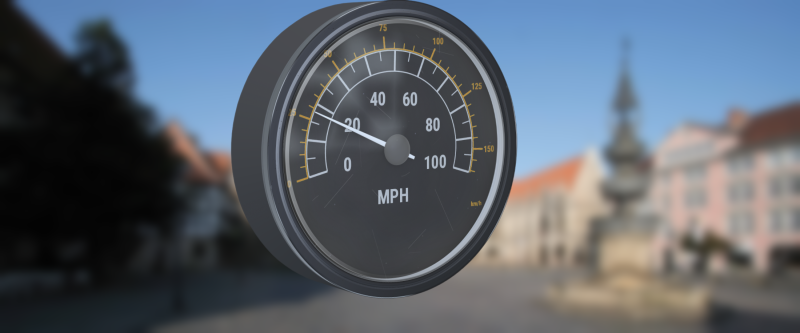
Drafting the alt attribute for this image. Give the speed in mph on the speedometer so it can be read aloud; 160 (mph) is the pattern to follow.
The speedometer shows 17.5 (mph)
